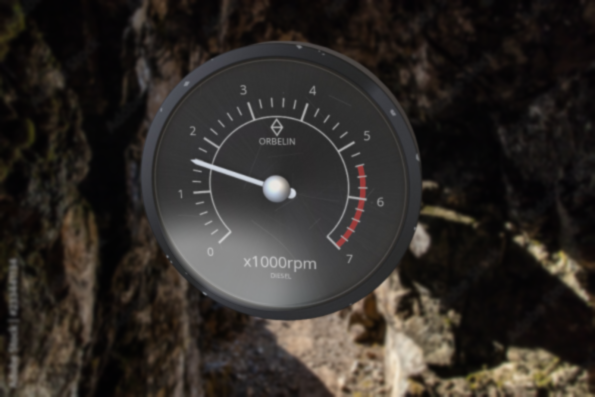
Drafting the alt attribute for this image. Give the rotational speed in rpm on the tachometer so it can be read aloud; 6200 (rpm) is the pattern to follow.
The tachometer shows 1600 (rpm)
